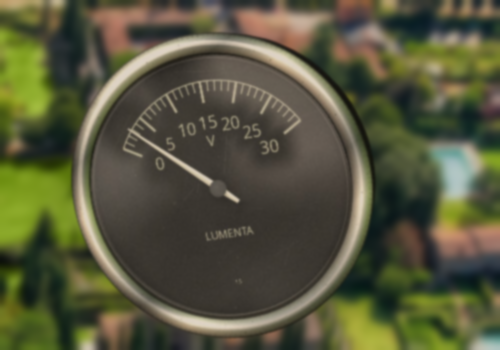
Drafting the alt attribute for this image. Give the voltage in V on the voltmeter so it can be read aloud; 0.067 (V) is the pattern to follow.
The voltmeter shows 3 (V)
